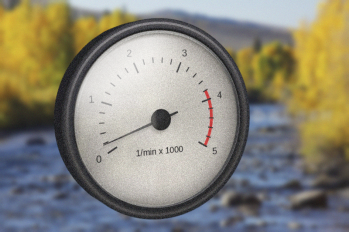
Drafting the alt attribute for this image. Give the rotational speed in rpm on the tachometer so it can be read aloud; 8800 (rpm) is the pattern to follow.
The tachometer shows 200 (rpm)
